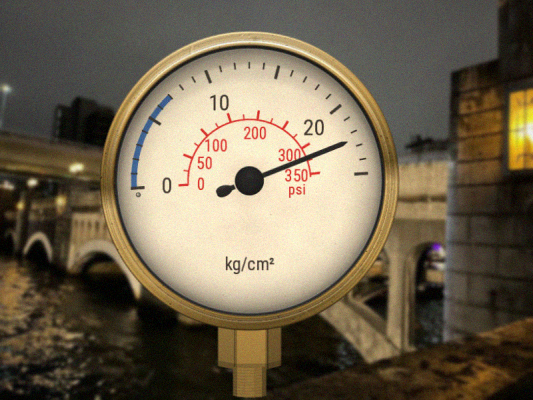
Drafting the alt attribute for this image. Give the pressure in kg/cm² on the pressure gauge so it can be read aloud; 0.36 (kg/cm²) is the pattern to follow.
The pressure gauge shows 22.5 (kg/cm²)
